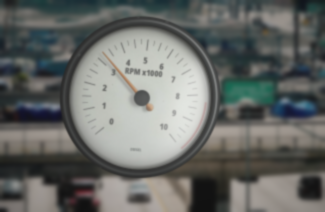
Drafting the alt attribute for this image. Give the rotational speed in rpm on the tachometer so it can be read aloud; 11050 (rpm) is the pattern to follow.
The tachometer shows 3250 (rpm)
